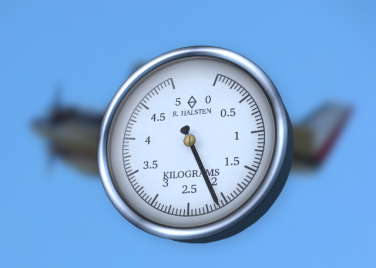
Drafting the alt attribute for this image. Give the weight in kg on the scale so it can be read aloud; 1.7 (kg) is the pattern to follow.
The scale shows 2.1 (kg)
